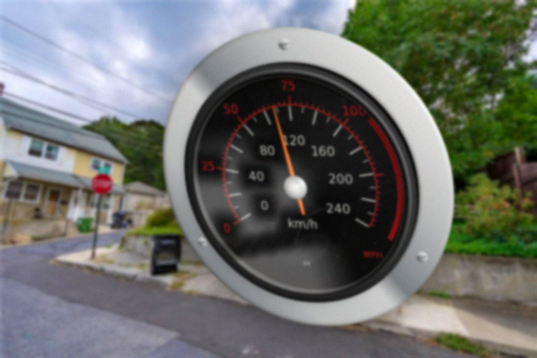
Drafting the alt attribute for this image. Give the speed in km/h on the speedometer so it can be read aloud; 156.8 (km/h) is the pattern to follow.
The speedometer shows 110 (km/h)
